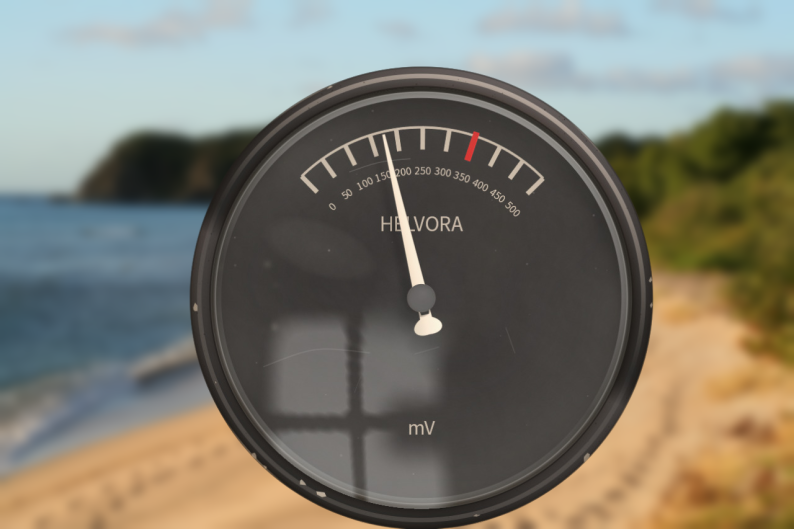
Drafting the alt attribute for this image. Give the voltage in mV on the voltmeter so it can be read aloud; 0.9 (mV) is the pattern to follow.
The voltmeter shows 175 (mV)
